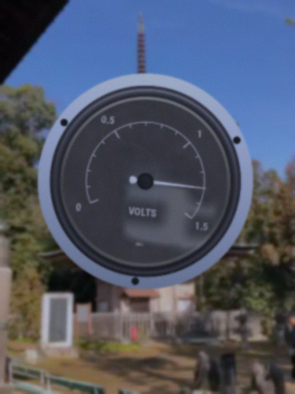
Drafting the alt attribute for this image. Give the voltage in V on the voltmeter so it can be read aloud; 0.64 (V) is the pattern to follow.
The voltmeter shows 1.3 (V)
